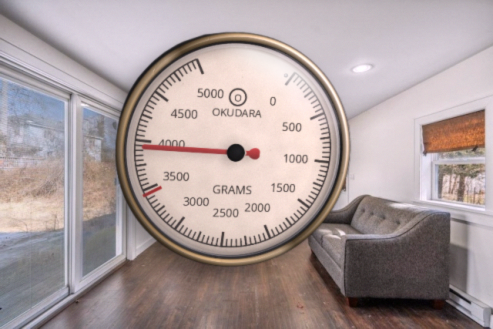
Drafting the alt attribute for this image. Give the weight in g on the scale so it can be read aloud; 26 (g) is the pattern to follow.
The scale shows 3950 (g)
